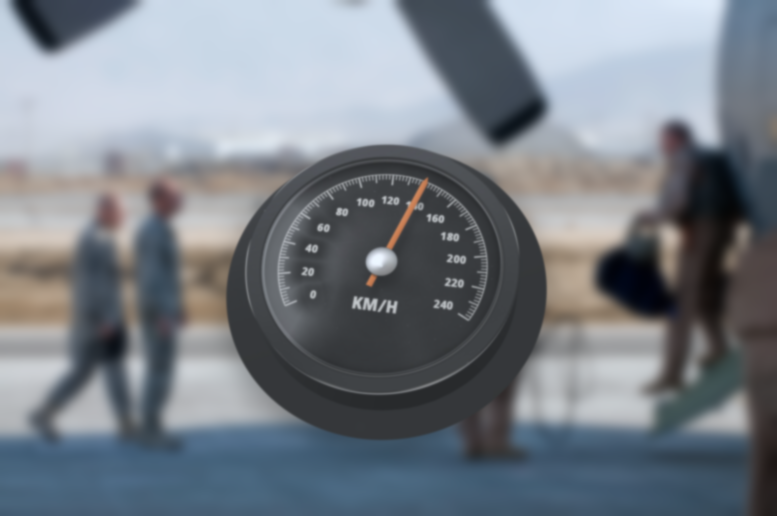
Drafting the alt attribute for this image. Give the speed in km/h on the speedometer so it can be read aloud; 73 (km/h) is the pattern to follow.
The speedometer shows 140 (km/h)
